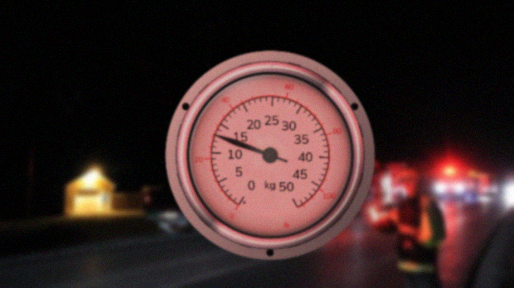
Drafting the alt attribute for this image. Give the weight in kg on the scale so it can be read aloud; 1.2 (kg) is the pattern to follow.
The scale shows 13 (kg)
